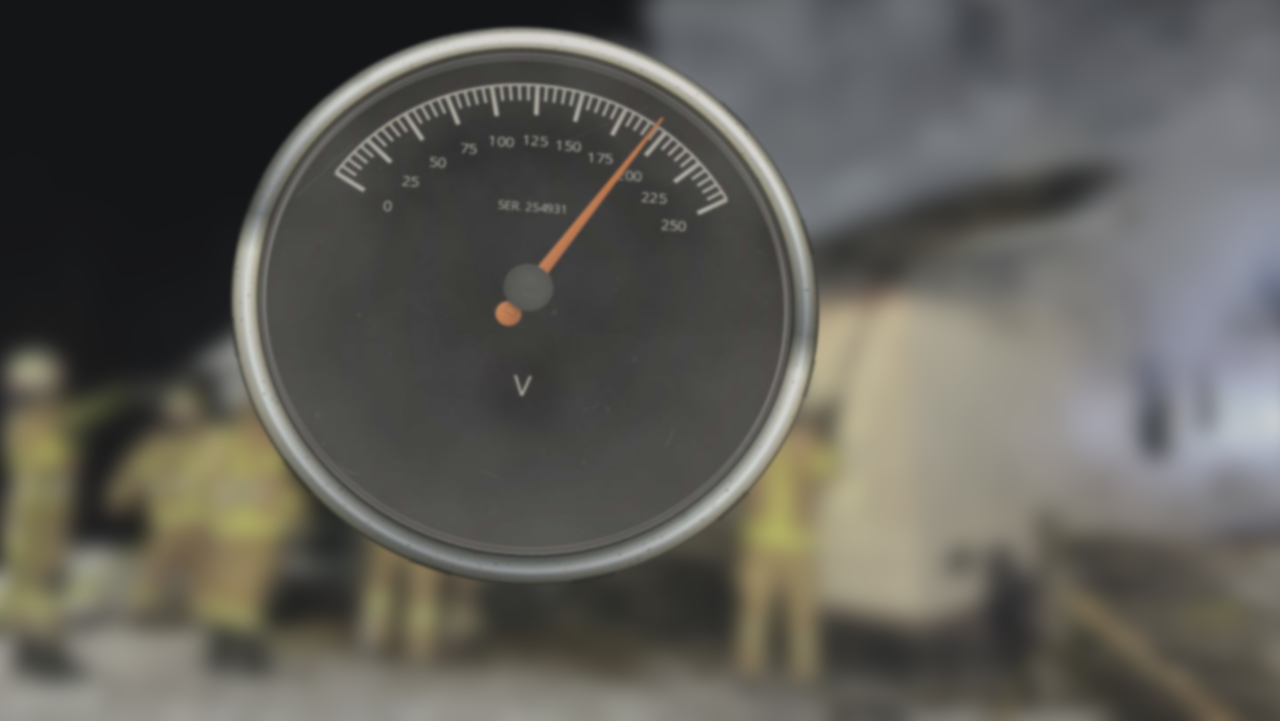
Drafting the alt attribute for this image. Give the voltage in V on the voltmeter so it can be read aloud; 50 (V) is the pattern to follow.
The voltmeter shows 195 (V)
